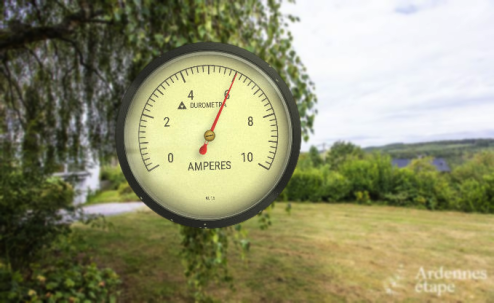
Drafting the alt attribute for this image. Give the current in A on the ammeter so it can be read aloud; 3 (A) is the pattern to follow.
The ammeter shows 6 (A)
